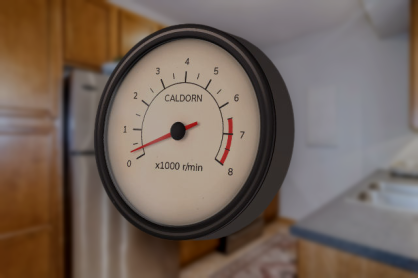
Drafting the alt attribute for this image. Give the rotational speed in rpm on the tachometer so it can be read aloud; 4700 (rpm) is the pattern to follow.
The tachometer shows 250 (rpm)
